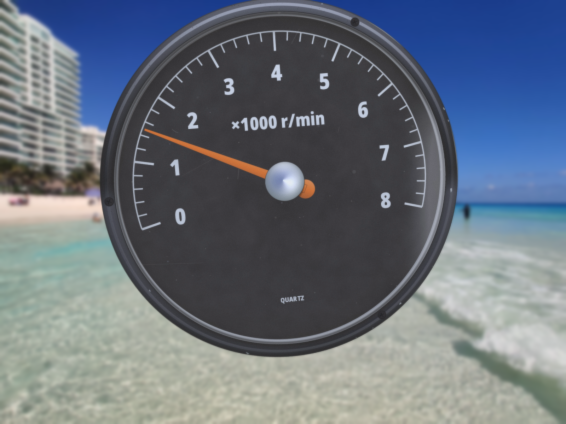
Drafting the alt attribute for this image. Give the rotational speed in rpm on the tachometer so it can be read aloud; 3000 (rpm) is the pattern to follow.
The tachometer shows 1500 (rpm)
